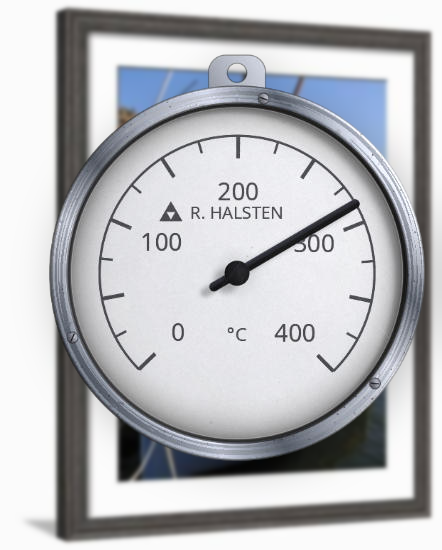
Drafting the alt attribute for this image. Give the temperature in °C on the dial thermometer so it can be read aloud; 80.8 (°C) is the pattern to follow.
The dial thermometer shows 287.5 (°C)
